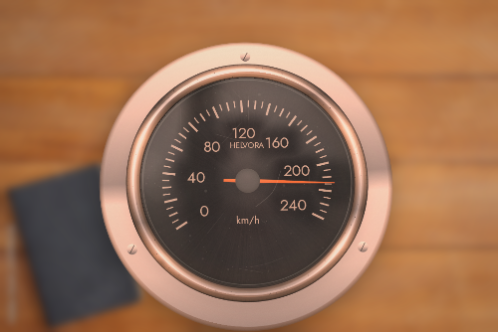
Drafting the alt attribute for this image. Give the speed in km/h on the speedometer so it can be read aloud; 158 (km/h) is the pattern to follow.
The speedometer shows 215 (km/h)
